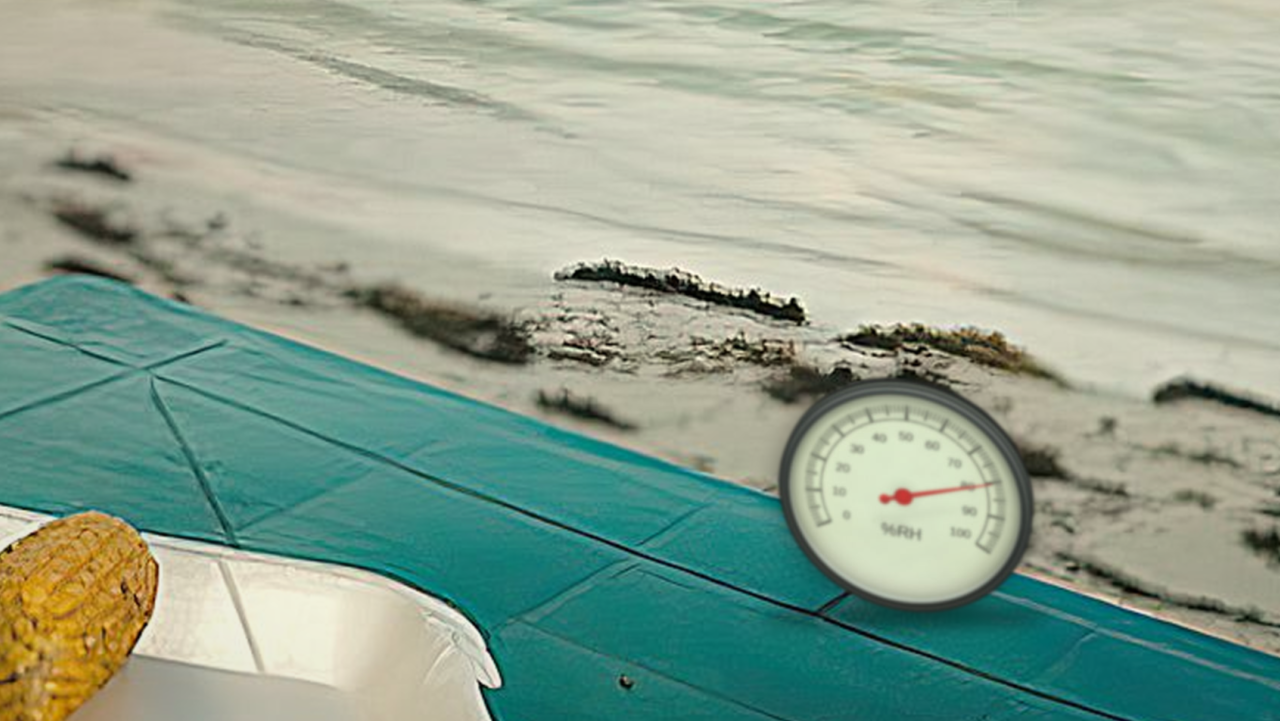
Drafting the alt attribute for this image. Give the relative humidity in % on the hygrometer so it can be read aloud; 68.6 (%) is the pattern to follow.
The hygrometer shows 80 (%)
